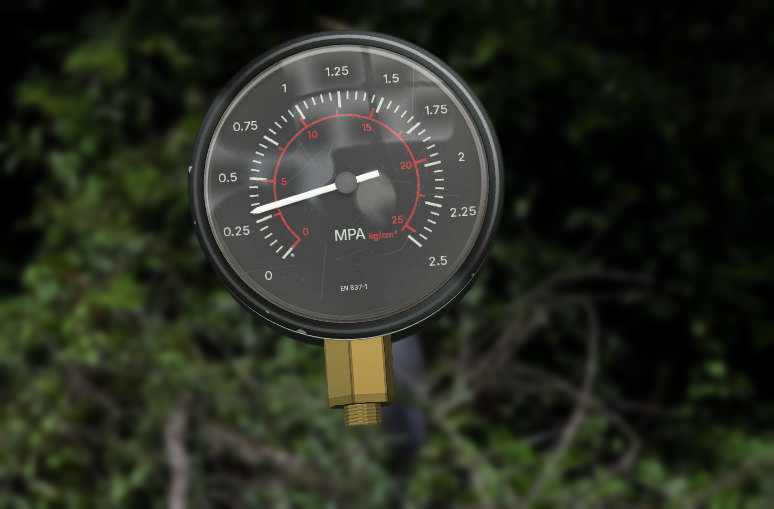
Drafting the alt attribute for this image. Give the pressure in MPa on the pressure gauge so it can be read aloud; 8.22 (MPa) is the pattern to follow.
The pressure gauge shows 0.3 (MPa)
